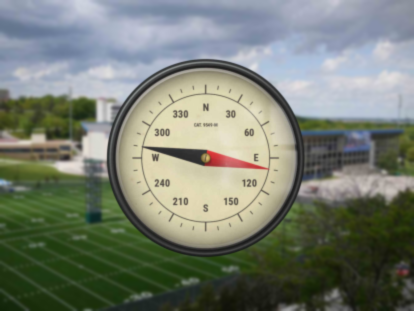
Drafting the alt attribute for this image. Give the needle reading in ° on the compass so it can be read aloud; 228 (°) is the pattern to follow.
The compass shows 100 (°)
